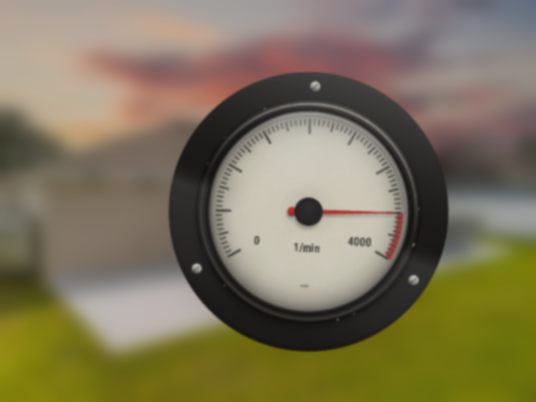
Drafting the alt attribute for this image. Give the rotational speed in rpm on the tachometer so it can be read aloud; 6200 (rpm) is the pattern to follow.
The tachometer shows 3500 (rpm)
